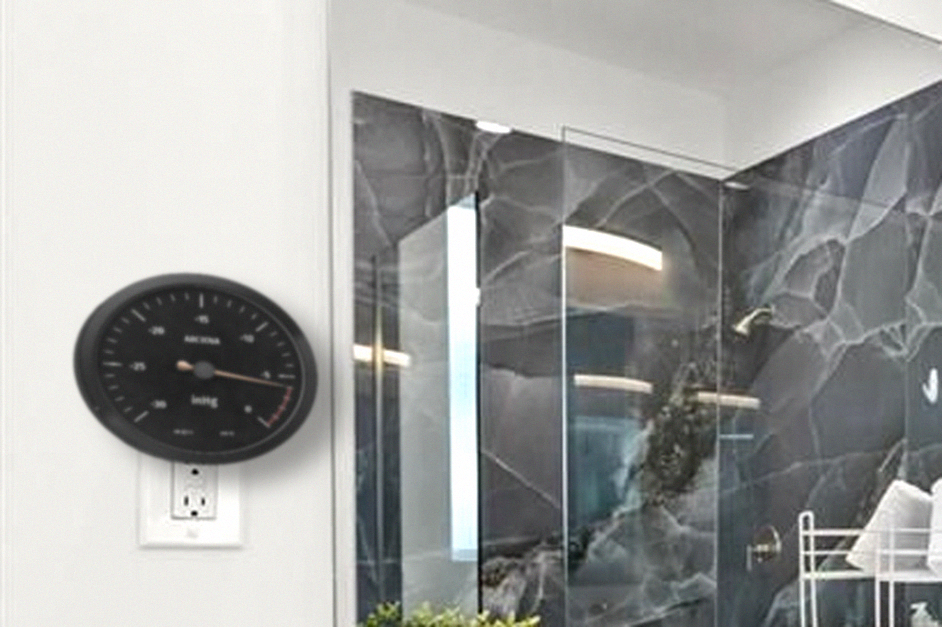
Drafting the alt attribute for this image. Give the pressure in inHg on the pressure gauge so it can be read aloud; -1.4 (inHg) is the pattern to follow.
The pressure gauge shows -4 (inHg)
